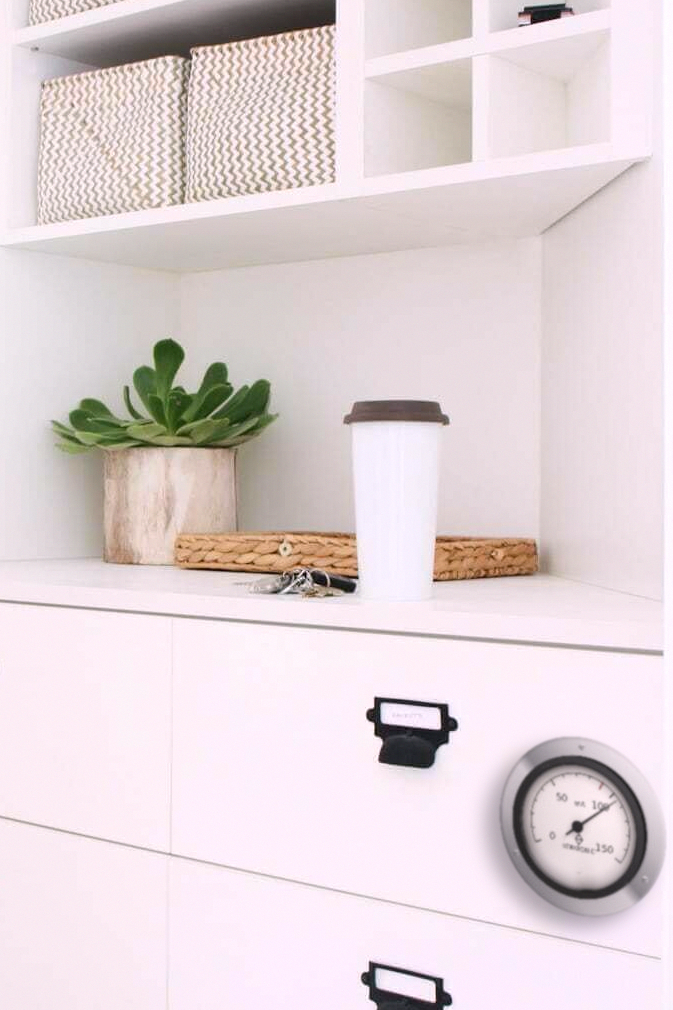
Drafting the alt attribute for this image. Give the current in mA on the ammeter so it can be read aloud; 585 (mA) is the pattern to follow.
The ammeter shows 105 (mA)
